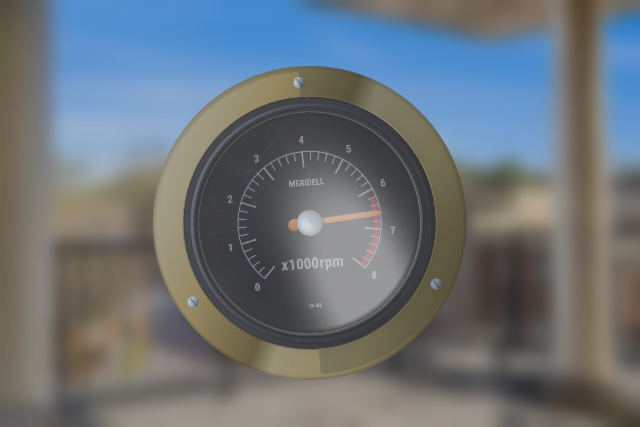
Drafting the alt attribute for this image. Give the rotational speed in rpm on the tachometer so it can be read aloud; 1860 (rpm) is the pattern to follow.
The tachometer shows 6600 (rpm)
